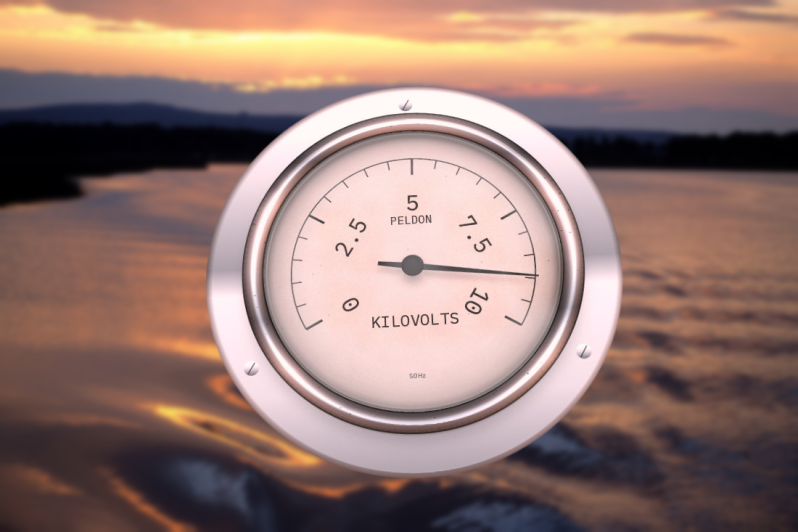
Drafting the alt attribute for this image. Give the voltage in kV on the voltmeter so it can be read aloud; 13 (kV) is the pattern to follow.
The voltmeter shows 9 (kV)
